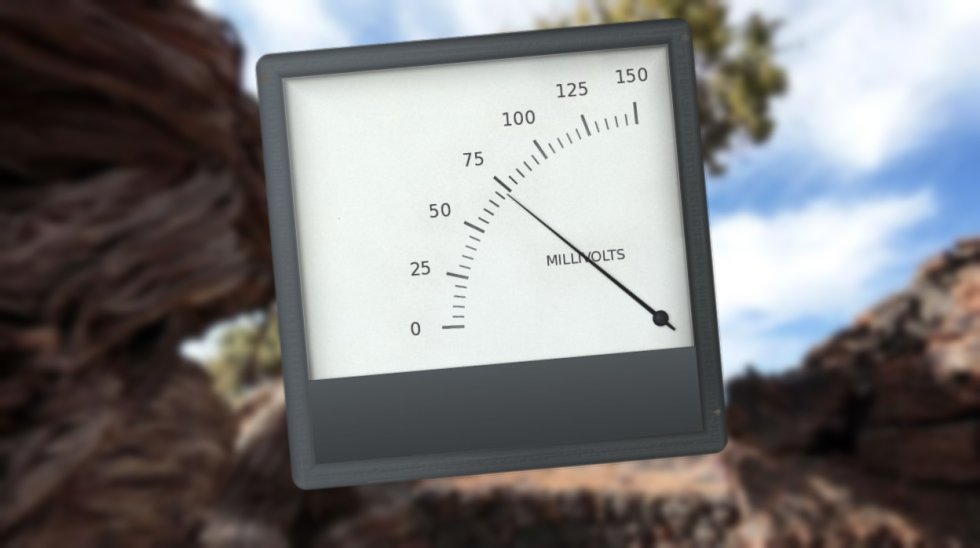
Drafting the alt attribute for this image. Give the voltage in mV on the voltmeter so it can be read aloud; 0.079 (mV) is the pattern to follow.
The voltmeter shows 72.5 (mV)
